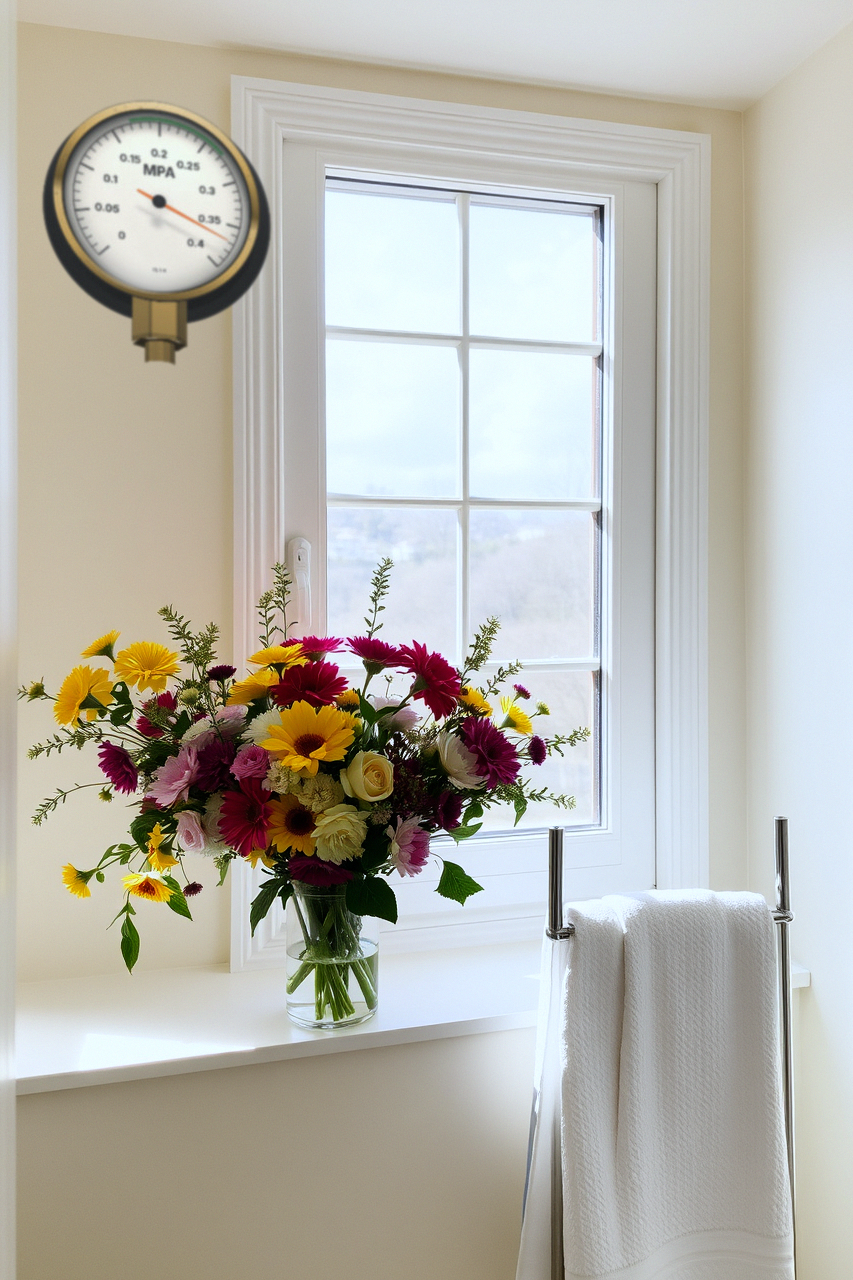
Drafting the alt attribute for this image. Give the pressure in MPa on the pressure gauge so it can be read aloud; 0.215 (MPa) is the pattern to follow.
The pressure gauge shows 0.37 (MPa)
